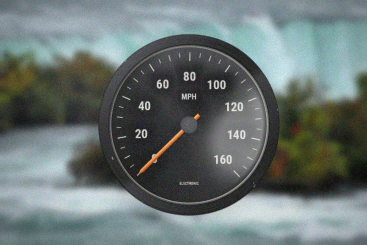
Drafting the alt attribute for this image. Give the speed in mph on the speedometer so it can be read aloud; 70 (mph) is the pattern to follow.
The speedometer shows 0 (mph)
